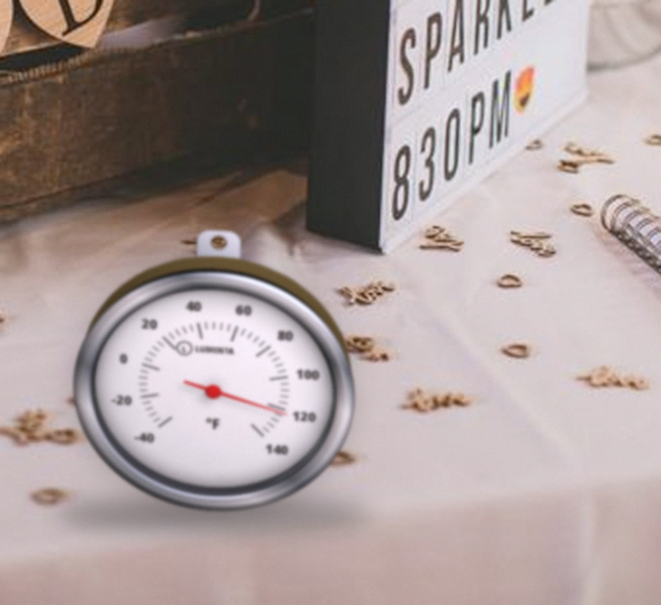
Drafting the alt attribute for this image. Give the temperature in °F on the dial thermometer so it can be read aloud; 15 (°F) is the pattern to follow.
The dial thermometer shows 120 (°F)
